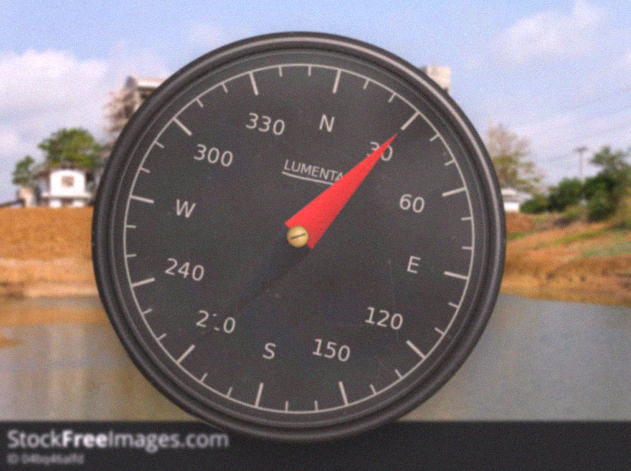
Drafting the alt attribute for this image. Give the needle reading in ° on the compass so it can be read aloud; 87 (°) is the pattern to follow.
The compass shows 30 (°)
